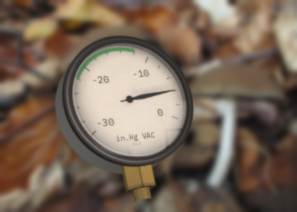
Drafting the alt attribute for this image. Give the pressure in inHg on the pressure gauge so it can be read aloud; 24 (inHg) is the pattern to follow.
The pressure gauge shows -4 (inHg)
